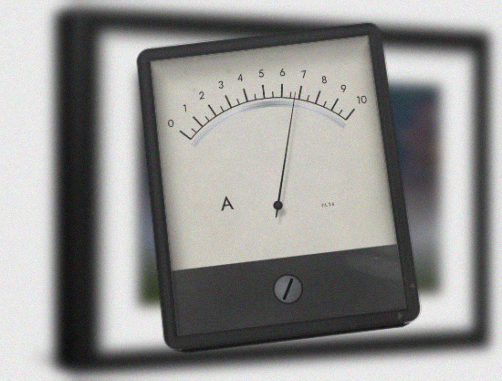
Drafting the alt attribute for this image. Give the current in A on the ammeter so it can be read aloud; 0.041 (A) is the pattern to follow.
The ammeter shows 6.75 (A)
